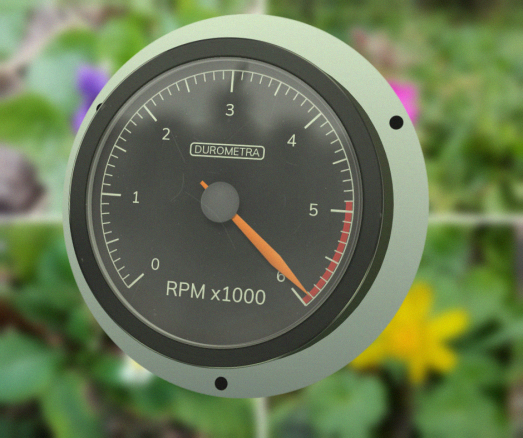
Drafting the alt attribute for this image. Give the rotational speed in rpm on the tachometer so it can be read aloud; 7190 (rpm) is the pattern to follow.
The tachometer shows 5900 (rpm)
